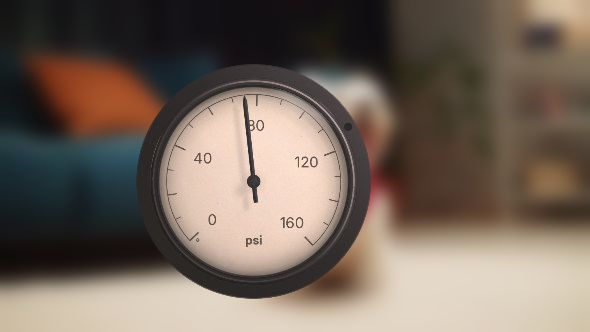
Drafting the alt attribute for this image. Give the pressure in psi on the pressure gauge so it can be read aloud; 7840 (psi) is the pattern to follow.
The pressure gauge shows 75 (psi)
